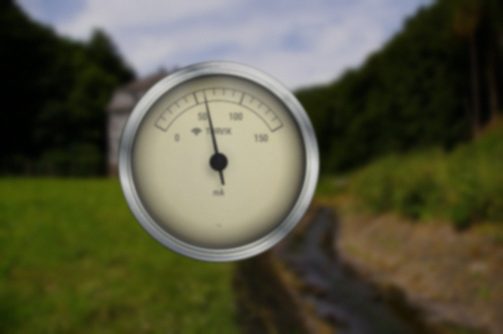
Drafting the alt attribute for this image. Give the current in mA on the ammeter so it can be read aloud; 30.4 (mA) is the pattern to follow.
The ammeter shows 60 (mA)
